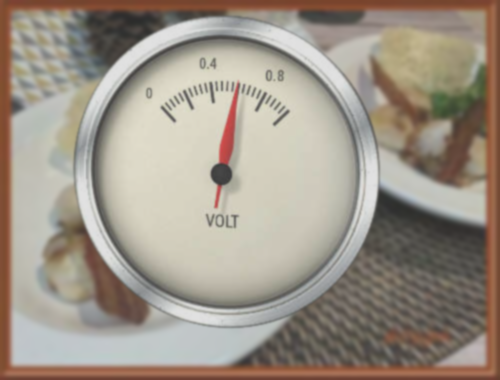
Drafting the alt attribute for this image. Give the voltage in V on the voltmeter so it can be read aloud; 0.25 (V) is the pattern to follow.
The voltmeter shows 0.6 (V)
